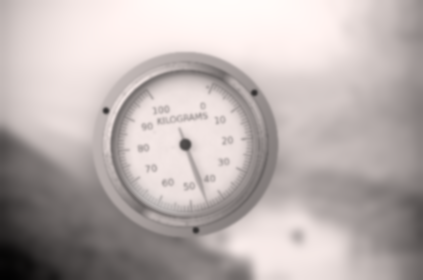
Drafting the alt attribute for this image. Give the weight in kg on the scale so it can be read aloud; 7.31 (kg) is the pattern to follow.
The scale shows 45 (kg)
